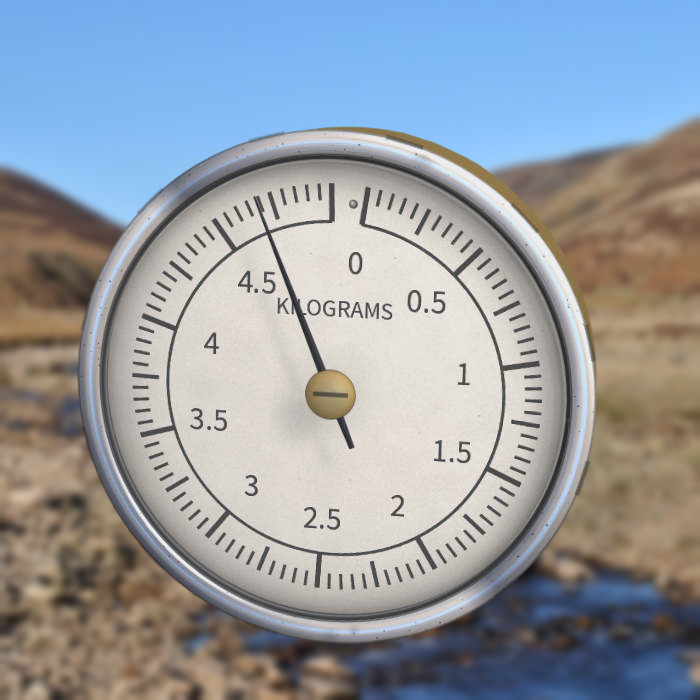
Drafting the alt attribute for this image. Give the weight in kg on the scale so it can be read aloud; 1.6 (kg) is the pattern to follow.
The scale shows 4.7 (kg)
